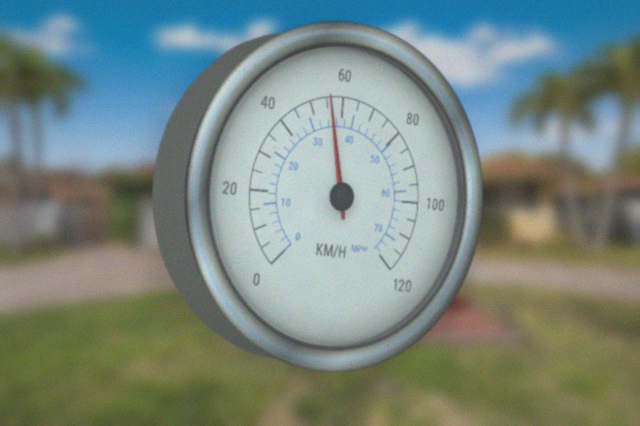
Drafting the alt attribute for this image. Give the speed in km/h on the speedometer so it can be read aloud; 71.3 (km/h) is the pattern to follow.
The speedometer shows 55 (km/h)
